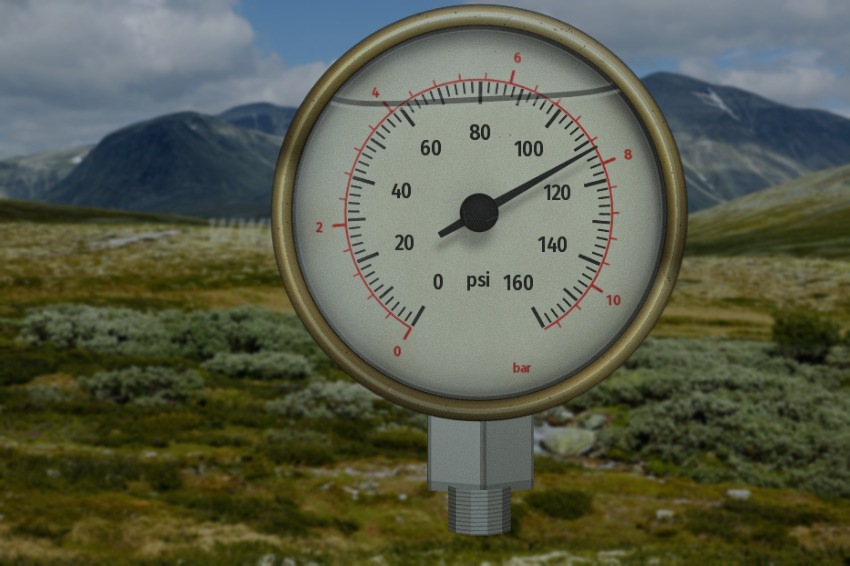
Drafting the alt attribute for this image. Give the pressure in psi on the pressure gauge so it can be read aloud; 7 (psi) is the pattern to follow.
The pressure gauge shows 112 (psi)
